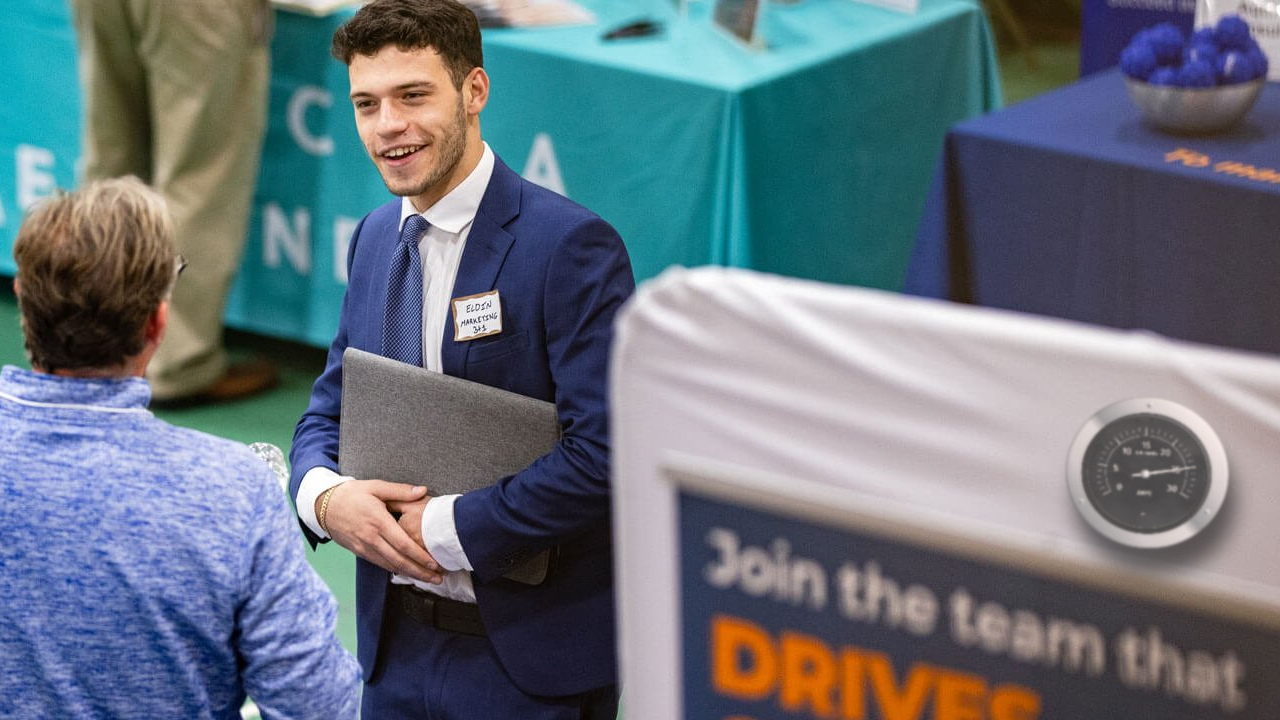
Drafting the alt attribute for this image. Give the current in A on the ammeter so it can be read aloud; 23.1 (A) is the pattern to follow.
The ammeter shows 25 (A)
